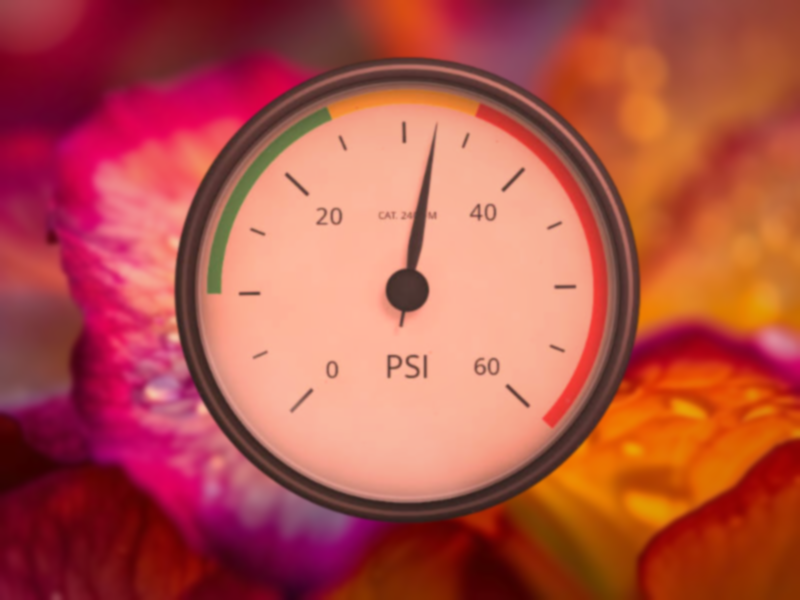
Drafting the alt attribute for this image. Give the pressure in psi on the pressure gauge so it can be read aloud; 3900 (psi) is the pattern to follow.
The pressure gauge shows 32.5 (psi)
